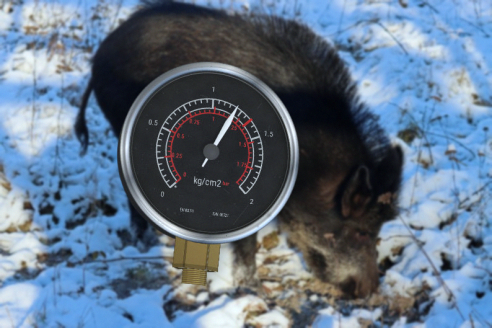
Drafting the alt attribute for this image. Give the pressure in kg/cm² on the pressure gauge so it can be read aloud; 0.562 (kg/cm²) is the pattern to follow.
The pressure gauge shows 1.2 (kg/cm²)
